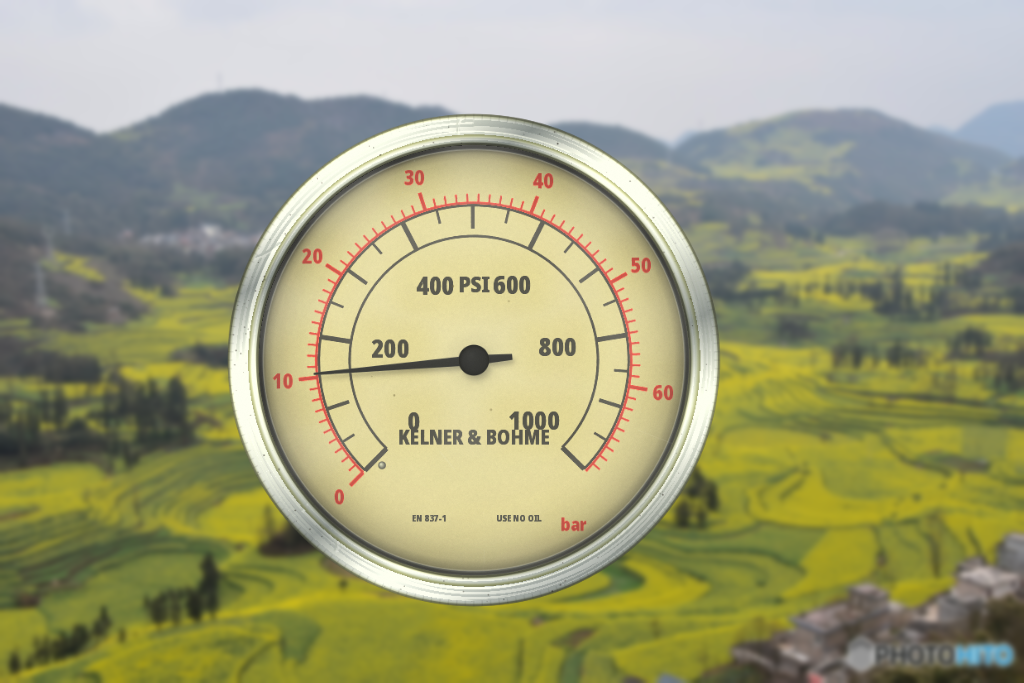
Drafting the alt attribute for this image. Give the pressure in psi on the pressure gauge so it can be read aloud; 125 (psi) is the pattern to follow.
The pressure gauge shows 150 (psi)
